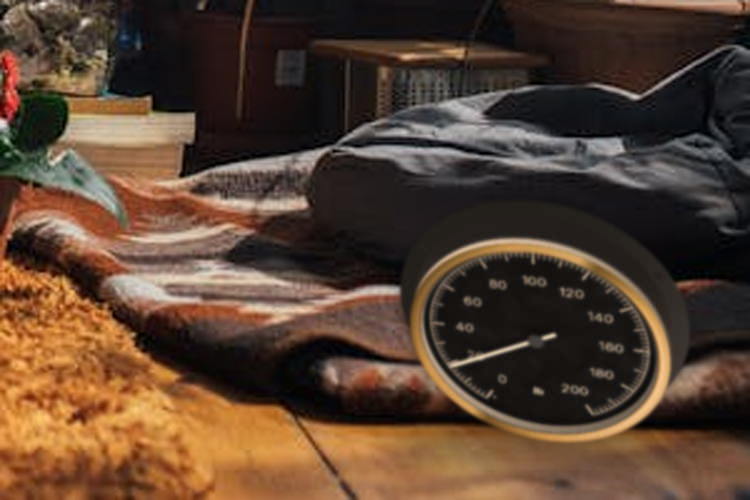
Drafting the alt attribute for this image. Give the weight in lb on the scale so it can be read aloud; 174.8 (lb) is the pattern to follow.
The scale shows 20 (lb)
